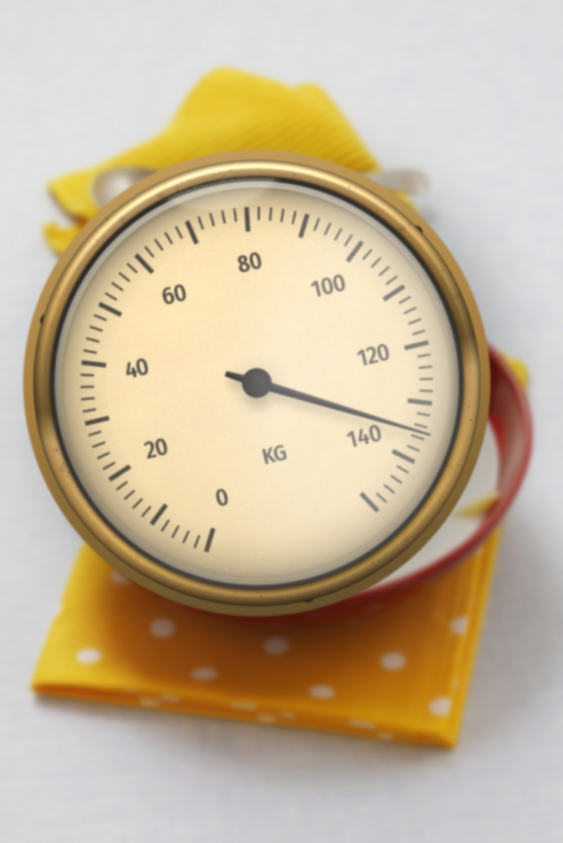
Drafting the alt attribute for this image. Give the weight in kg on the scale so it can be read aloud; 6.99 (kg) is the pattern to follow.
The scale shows 135 (kg)
